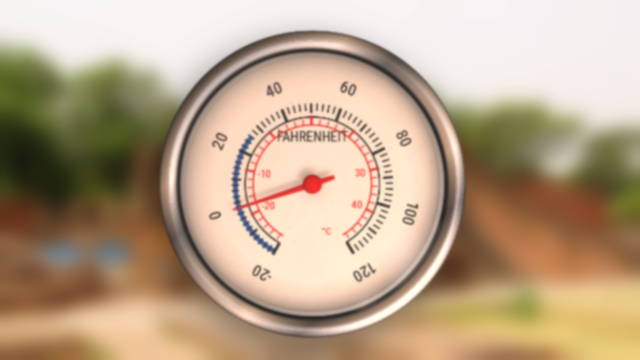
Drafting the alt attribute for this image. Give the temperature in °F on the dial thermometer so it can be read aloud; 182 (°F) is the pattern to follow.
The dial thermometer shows 0 (°F)
